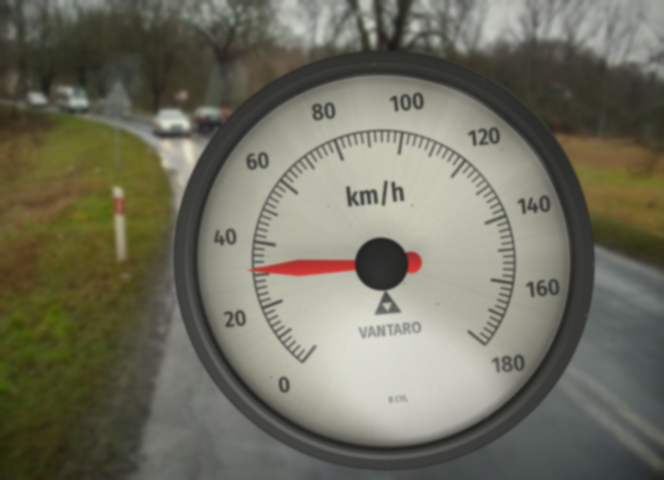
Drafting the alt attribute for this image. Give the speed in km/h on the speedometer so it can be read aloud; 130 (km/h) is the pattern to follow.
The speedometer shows 32 (km/h)
